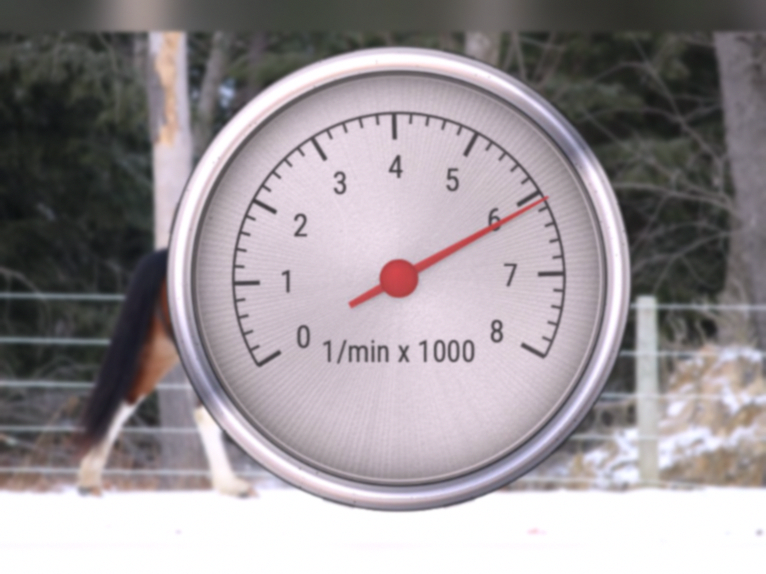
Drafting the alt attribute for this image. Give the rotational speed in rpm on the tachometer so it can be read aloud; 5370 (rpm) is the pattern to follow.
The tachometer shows 6100 (rpm)
